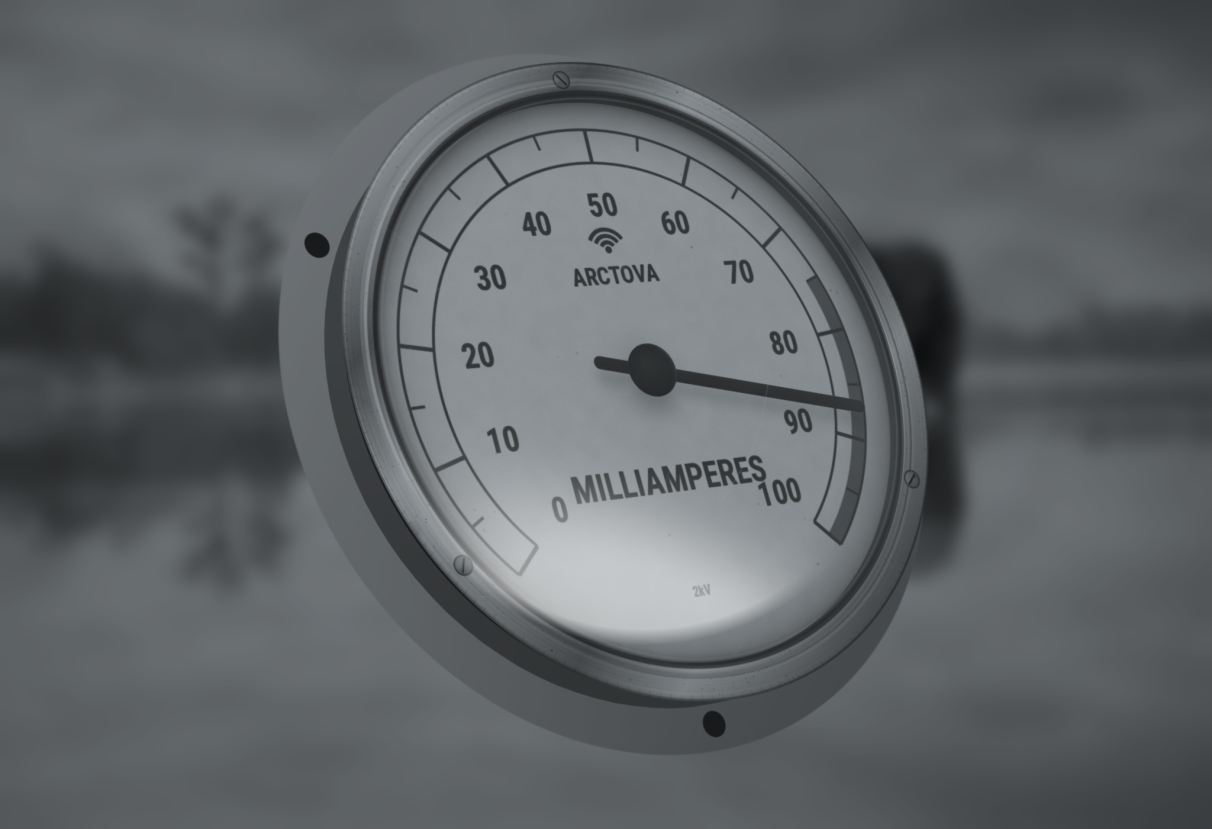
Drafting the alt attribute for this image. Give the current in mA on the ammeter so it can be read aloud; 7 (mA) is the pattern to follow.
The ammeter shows 87.5 (mA)
